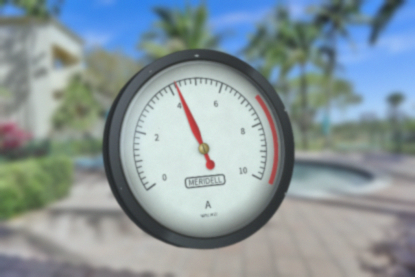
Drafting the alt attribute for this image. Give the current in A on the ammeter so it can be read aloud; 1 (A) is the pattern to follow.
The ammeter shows 4.2 (A)
